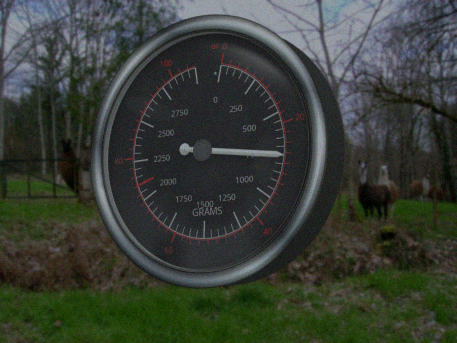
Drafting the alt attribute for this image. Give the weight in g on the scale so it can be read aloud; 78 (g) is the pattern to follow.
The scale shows 750 (g)
